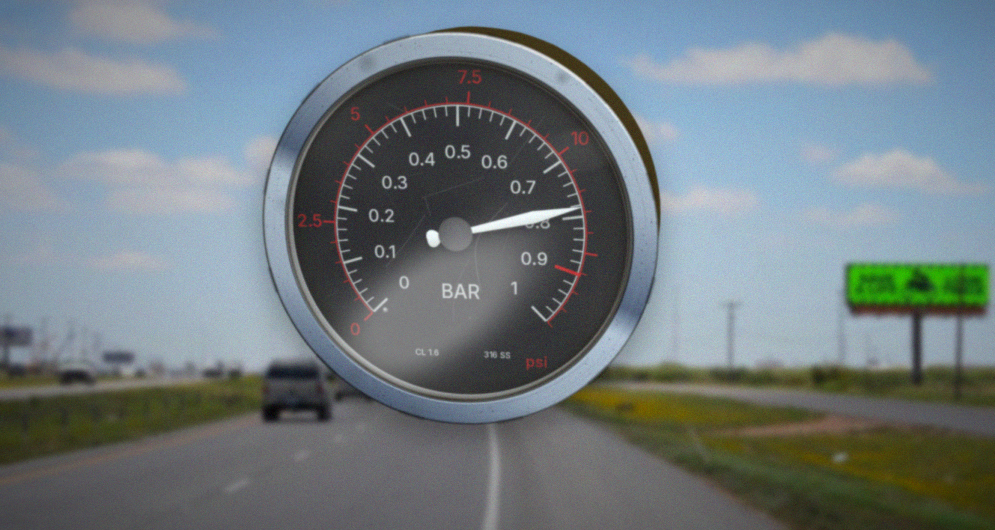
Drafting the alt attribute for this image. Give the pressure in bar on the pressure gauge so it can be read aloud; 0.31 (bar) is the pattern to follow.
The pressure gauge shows 0.78 (bar)
